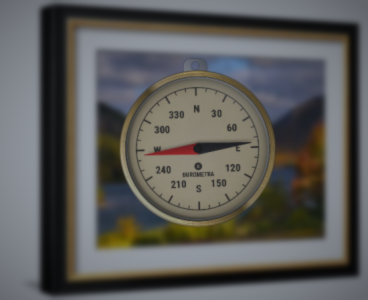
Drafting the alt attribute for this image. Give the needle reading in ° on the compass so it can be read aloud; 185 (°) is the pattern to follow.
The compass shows 265 (°)
